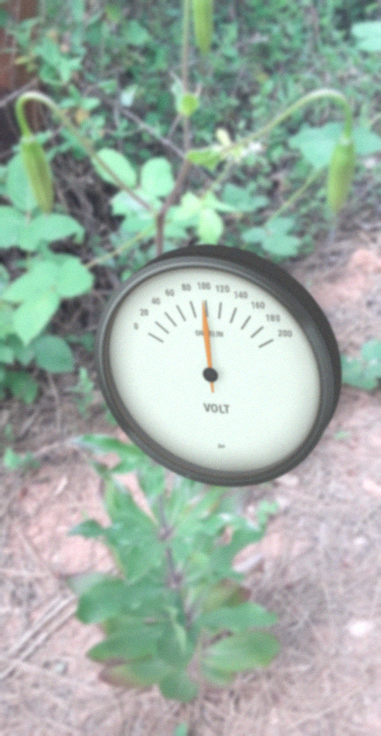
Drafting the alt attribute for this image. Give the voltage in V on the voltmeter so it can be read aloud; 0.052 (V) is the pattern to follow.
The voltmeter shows 100 (V)
